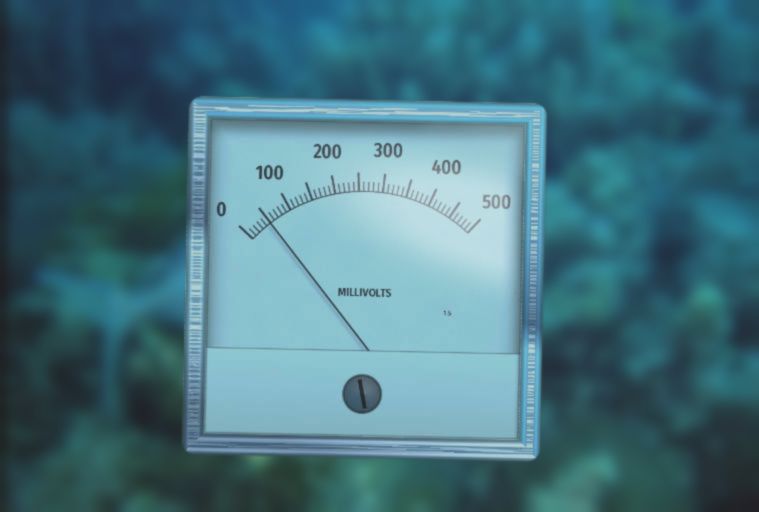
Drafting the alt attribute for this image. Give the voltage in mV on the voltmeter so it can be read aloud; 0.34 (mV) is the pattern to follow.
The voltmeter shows 50 (mV)
